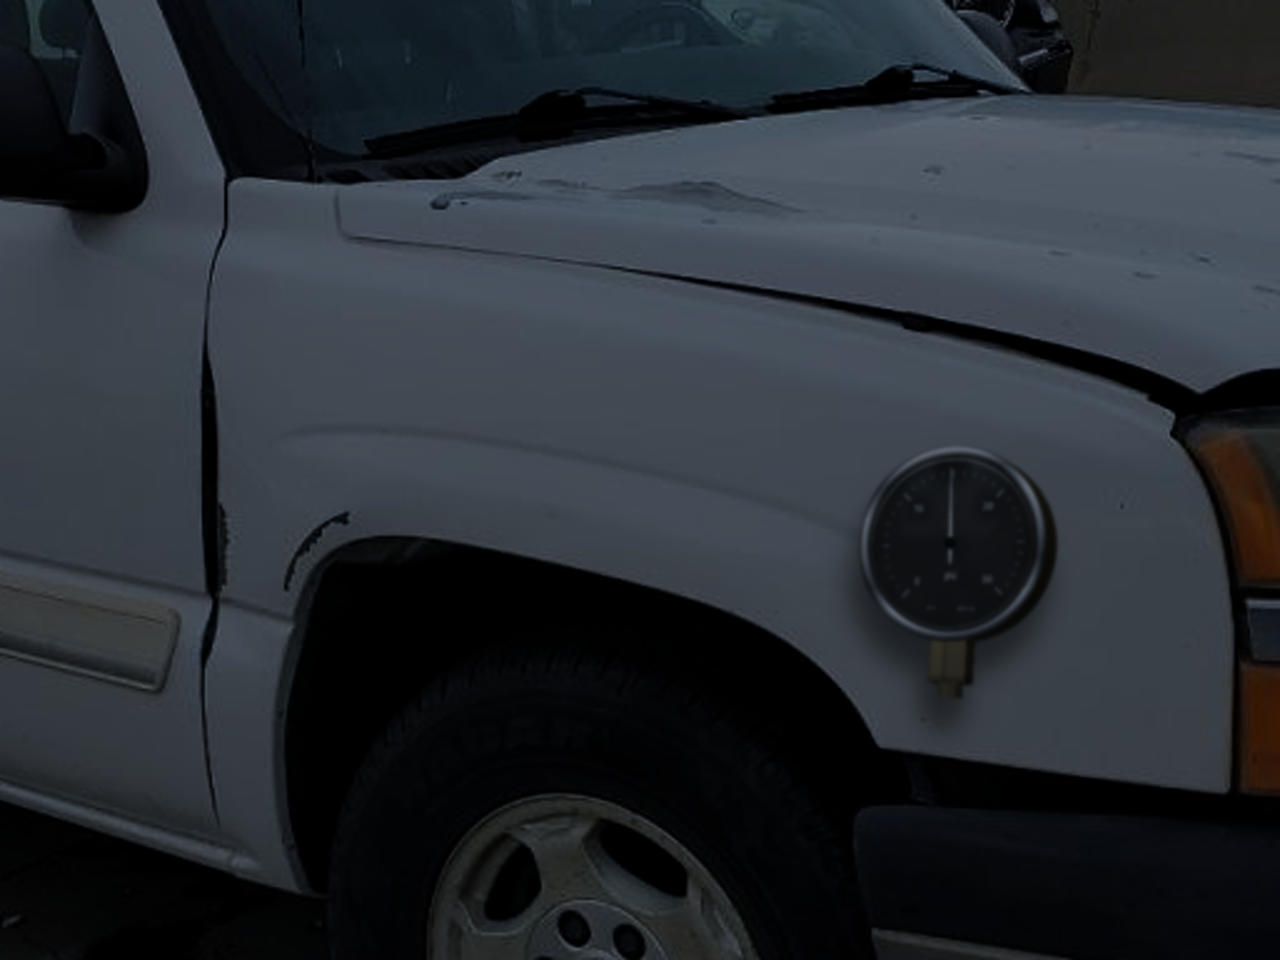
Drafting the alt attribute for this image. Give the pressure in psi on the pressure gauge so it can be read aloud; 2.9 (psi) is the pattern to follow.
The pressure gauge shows 15 (psi)
